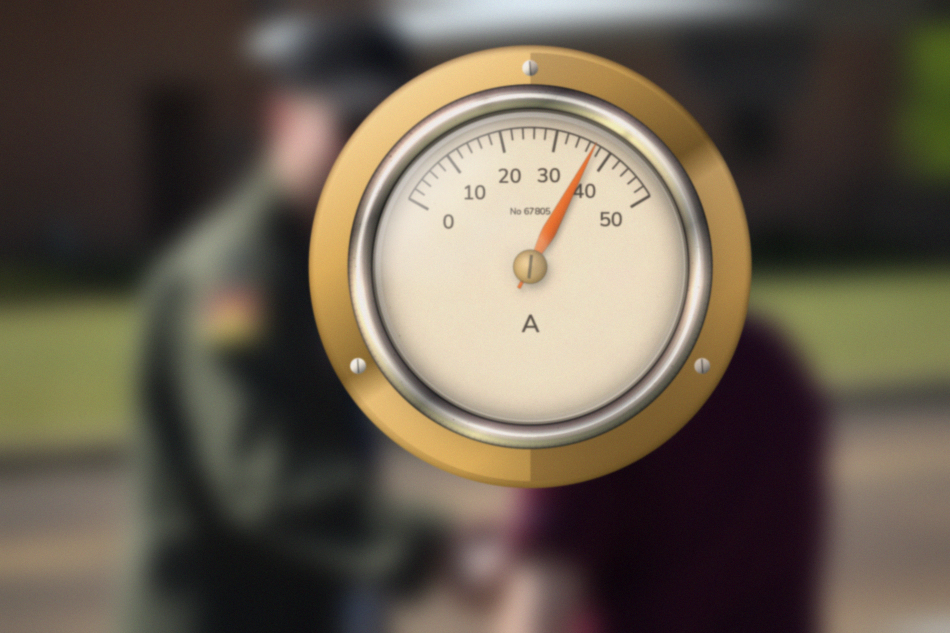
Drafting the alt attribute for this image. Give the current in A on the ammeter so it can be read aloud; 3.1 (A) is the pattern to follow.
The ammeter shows 37 (A)
